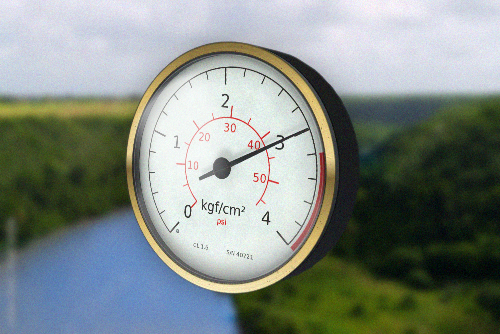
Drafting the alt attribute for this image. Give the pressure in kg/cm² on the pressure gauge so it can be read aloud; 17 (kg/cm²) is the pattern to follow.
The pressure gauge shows 3 (kg/cm²)
